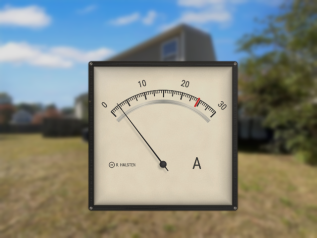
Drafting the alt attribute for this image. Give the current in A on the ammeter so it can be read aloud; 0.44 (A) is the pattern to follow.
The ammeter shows 2.5 (A)
